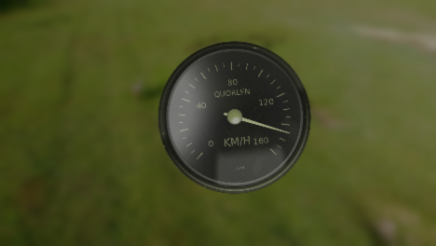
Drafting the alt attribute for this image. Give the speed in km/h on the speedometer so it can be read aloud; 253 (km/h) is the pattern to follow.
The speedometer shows 145 (km/h)
